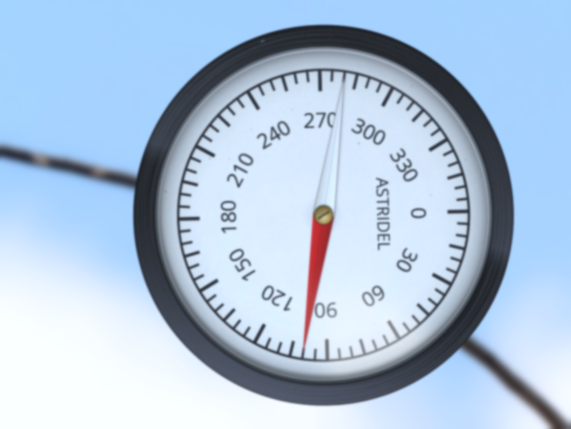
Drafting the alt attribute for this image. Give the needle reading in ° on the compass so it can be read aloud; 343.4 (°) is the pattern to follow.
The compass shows 100 (°)
